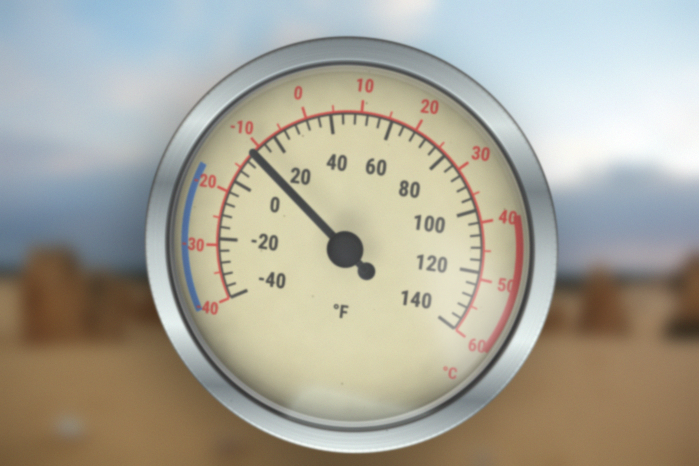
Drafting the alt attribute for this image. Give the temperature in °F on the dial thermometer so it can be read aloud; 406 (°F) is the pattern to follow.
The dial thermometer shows 12 (°F)
